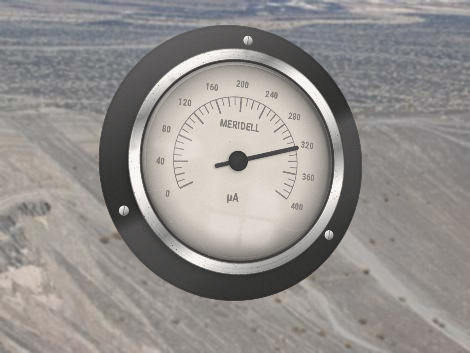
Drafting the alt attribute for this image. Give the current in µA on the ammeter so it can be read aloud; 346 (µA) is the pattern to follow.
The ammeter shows 320 (µA)
